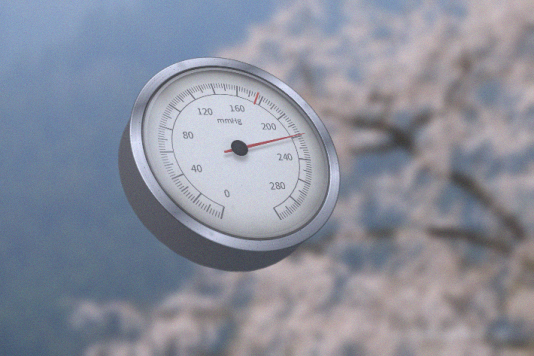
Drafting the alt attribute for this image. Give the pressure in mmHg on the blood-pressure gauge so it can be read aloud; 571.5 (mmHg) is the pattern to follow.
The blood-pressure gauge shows 220 (mmHg)
